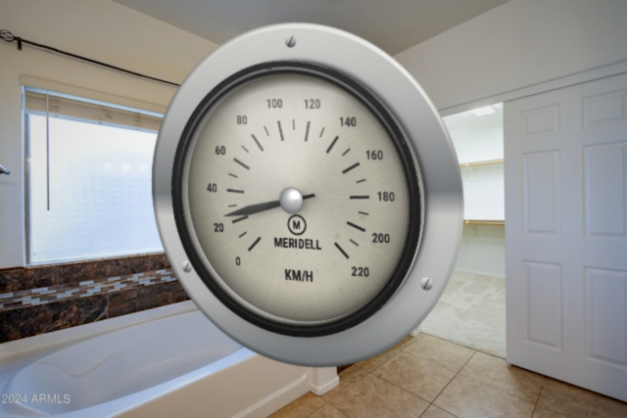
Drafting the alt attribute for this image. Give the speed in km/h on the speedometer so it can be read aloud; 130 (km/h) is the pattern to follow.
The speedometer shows 25 (km/h)
